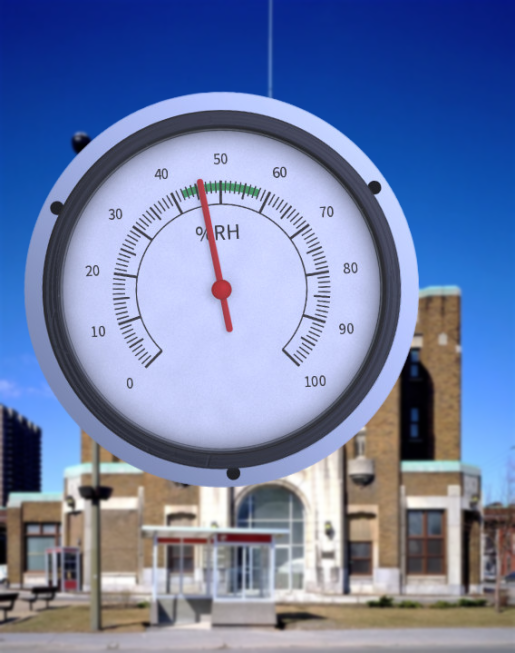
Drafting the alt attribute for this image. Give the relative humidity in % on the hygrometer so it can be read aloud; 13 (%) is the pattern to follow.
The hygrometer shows 46 (%)
